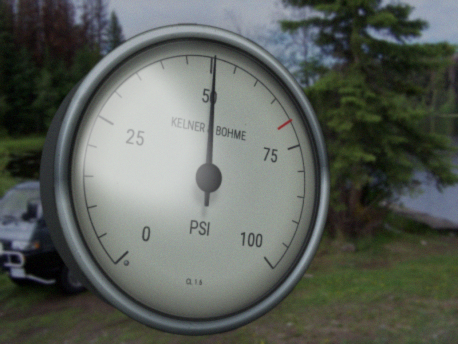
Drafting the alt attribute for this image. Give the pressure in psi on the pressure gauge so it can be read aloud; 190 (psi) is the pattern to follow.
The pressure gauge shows 50 (psi)
